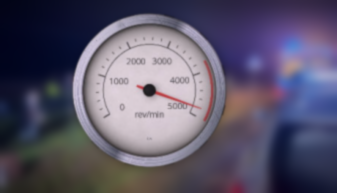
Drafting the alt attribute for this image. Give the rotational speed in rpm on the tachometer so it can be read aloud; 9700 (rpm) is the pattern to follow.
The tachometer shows 4800 (rpm)
